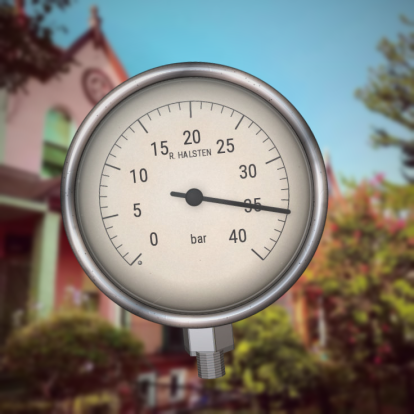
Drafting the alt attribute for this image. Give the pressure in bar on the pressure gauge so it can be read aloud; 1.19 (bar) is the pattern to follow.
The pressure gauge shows 35 (bar)
